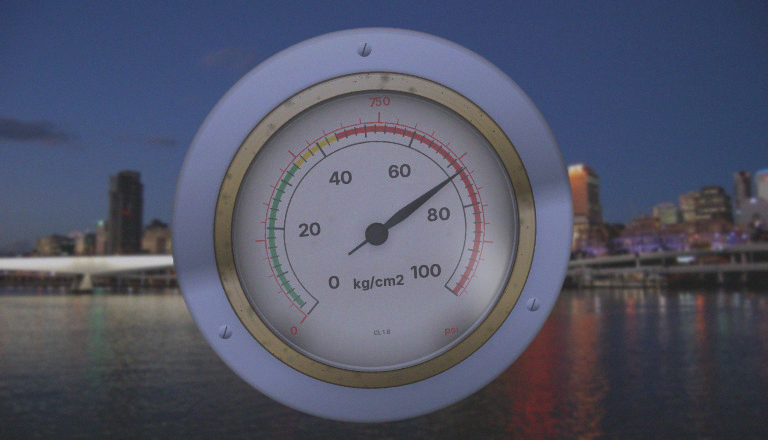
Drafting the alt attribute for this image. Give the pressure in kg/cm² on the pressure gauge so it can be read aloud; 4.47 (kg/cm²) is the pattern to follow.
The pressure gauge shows 72 (kg/cm²)
